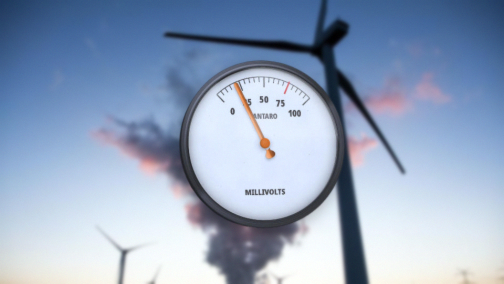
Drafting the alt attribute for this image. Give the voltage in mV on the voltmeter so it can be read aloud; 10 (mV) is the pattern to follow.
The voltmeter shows 20 (mV)
